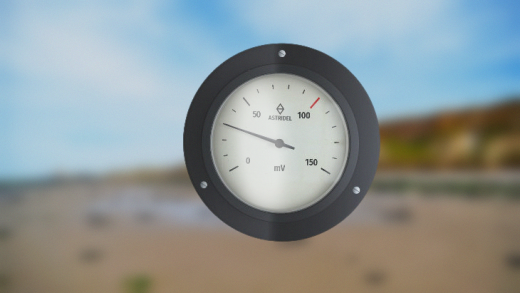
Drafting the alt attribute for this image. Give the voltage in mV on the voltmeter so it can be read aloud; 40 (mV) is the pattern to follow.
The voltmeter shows 30 (mV)
